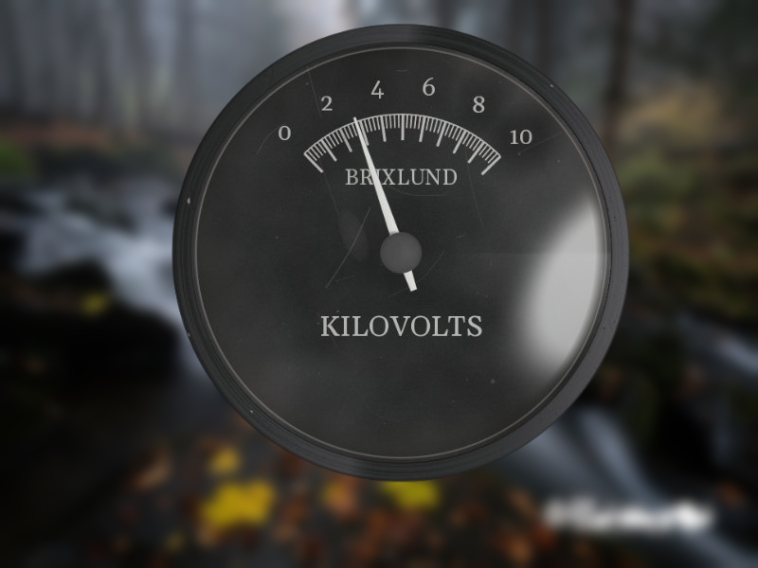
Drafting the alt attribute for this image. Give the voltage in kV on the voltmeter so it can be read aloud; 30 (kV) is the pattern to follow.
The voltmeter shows 2.8 (kV)
